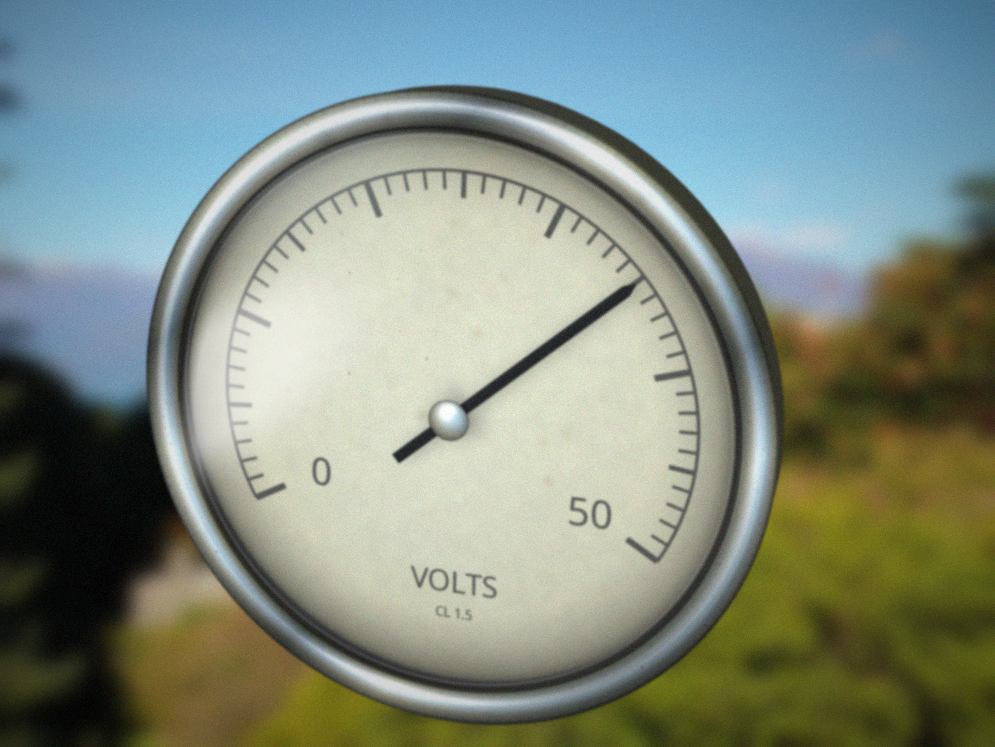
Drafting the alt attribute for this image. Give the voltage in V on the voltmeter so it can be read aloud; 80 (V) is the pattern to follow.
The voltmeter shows 35 (V)
